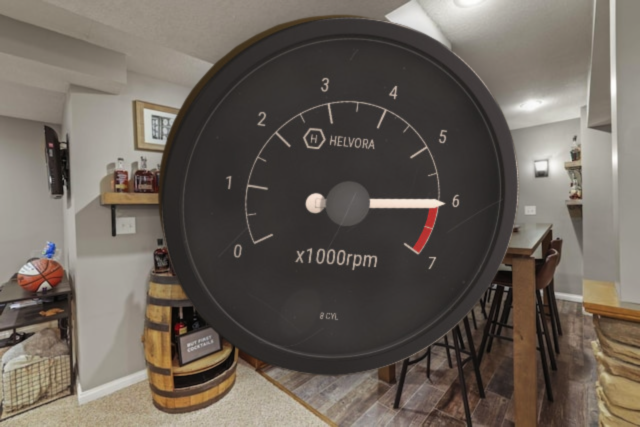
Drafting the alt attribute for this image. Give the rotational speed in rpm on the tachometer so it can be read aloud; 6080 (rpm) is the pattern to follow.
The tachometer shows 6000 (rpm)
